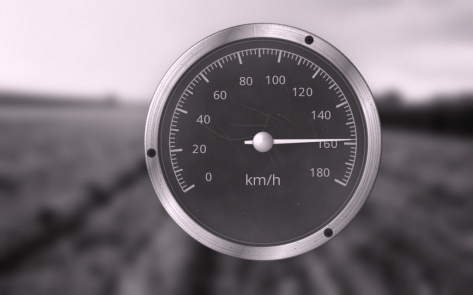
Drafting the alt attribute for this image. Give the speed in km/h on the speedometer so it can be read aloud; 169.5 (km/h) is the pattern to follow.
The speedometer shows 158 (km/h)
